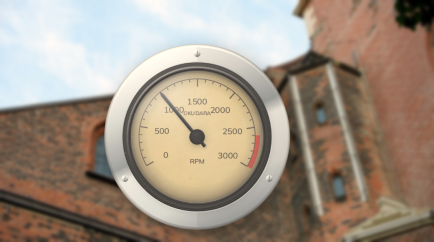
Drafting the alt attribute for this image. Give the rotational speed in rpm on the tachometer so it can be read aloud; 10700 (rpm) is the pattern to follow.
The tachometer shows 1000 (rpm)
